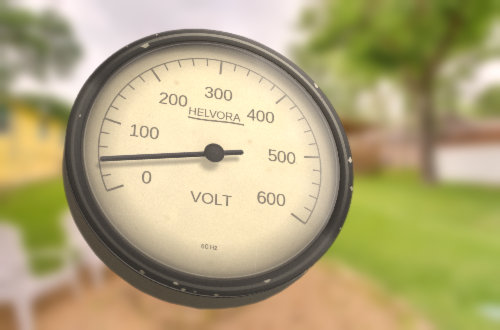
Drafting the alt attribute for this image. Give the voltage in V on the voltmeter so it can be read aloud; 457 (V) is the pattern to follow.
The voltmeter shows 40 (V)
